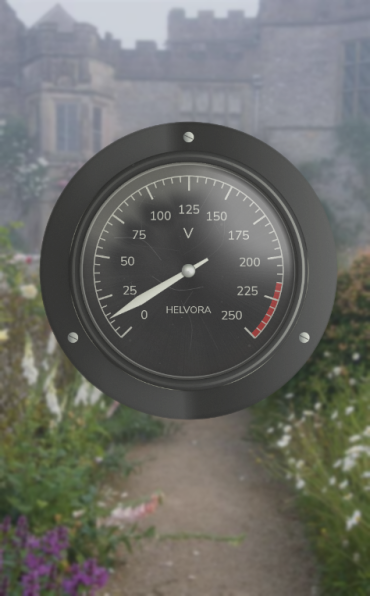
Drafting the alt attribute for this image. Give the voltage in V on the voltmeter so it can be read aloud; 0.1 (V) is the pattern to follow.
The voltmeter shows 12.5 (V)
